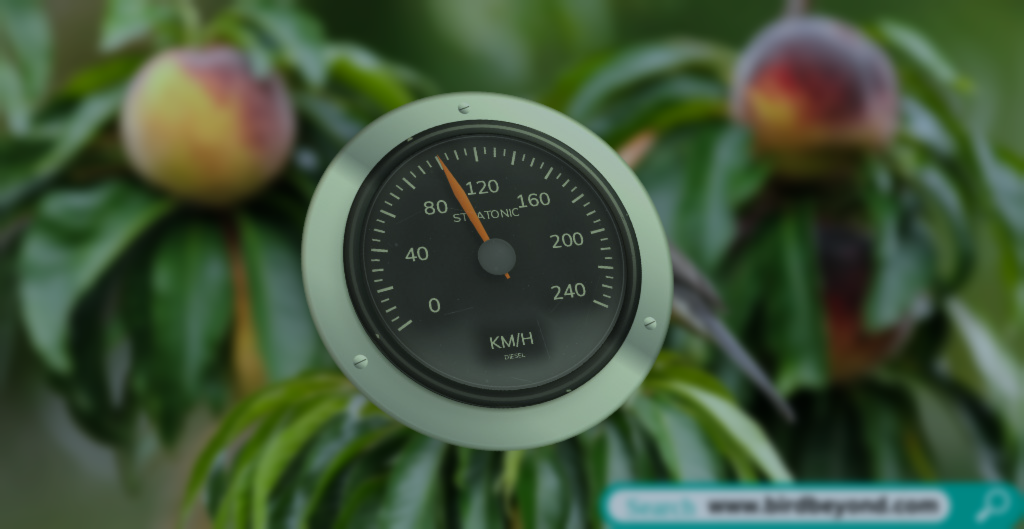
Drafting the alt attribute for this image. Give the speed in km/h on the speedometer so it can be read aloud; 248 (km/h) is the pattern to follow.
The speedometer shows 100 (km/h)
